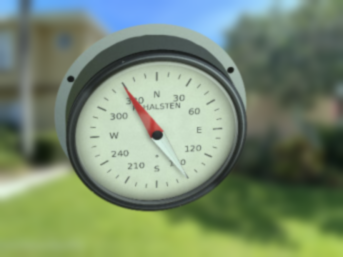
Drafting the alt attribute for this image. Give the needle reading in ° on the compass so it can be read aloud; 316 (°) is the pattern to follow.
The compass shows 330 (°)
